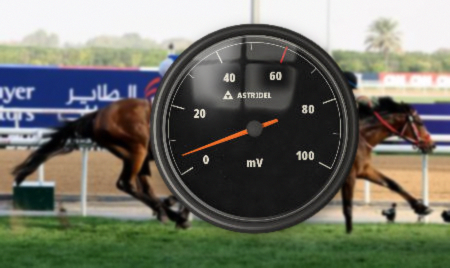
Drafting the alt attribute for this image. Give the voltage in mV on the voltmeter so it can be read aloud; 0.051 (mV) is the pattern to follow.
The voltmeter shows 5 (mV)
